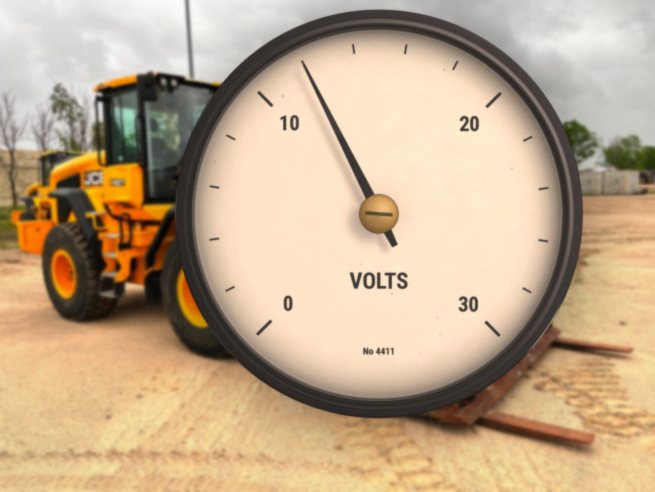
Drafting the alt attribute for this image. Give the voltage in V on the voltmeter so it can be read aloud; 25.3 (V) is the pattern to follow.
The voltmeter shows 12 (V)
